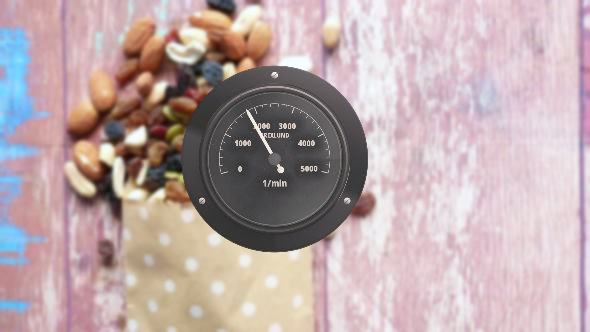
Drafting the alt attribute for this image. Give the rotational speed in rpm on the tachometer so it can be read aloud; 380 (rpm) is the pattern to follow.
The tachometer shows 1800 (rpm)
